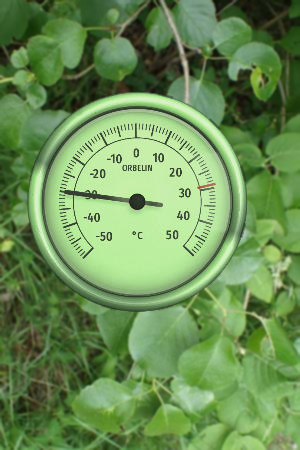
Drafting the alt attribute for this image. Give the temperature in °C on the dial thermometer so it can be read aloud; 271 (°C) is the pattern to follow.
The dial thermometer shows -30 (°C)
